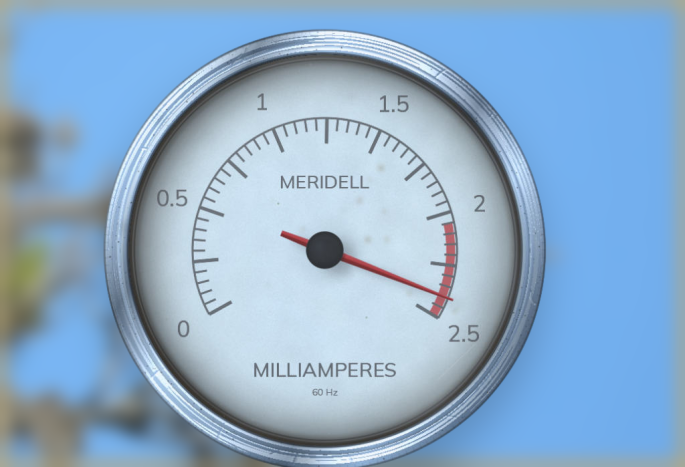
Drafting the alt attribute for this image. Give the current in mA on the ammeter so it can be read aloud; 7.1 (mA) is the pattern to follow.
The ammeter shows 2.4 (mA)
